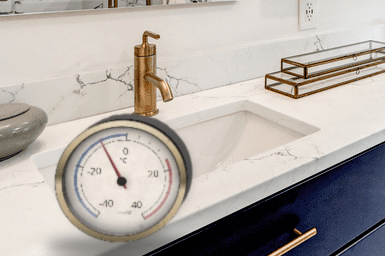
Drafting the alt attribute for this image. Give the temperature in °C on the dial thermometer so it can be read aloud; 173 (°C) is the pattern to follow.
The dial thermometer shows -8 (°C)
